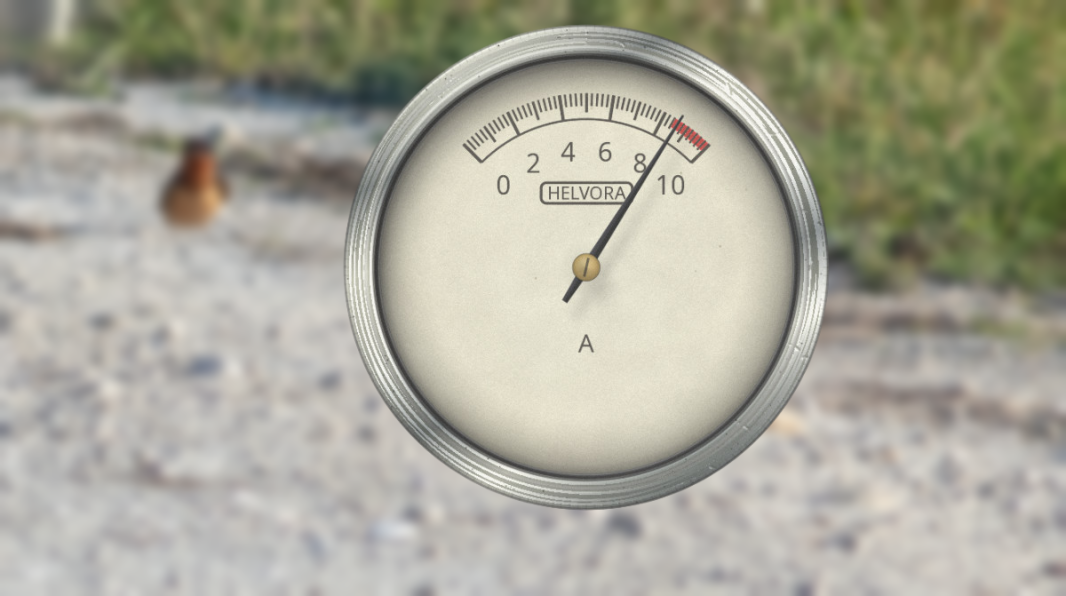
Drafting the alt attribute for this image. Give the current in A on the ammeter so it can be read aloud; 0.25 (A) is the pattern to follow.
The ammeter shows 8.6 (A)
